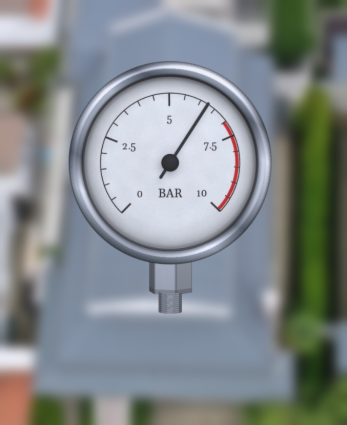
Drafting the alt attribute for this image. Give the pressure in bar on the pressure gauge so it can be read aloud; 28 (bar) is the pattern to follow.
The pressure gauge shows 6.25 (bar)
